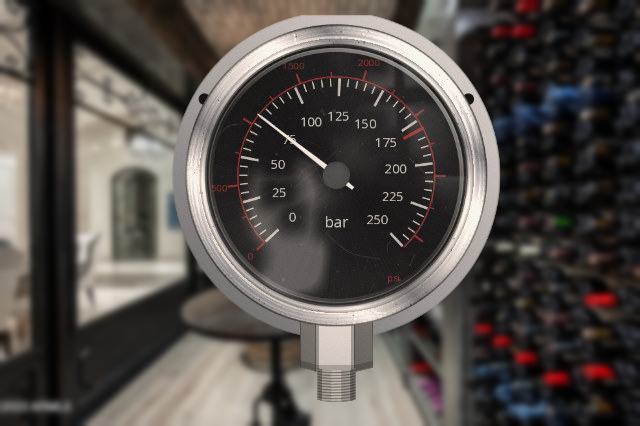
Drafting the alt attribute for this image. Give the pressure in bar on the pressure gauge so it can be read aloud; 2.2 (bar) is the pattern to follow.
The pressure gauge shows 75 (bar)
